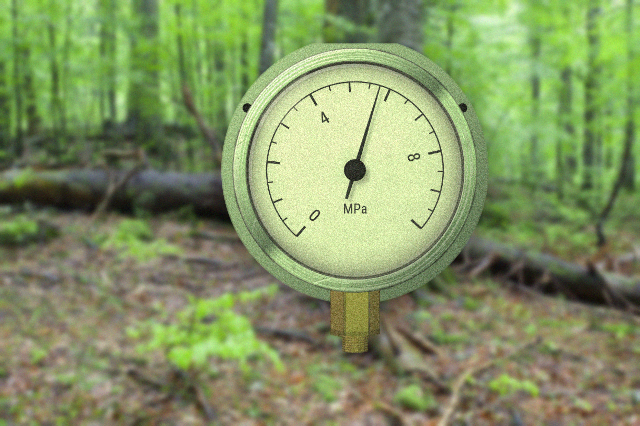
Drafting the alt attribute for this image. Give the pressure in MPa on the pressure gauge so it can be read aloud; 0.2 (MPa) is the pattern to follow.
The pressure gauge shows 5.75 (MPa)
